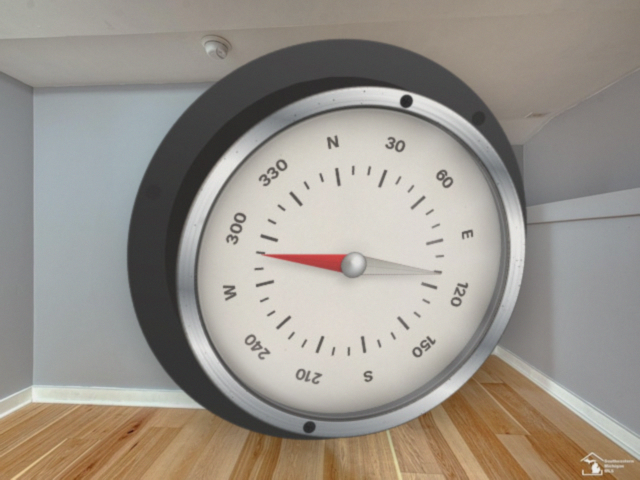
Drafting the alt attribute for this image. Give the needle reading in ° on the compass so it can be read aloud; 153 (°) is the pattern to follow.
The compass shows 290 (°)
